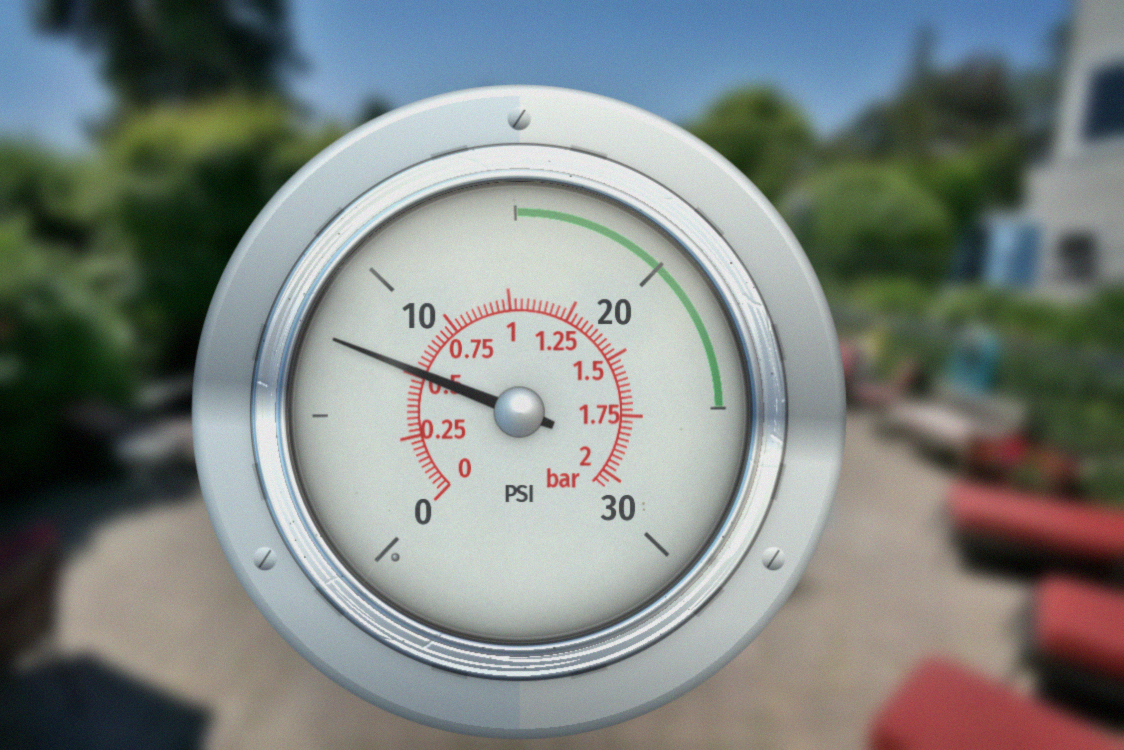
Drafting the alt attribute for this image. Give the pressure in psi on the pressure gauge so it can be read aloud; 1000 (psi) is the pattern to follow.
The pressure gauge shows 7.5 (psi)
